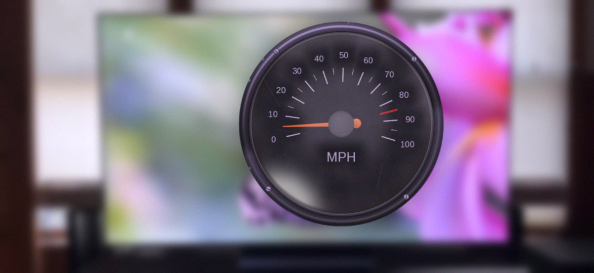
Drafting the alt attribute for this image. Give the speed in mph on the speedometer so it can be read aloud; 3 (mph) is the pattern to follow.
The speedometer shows 5 (mph)
